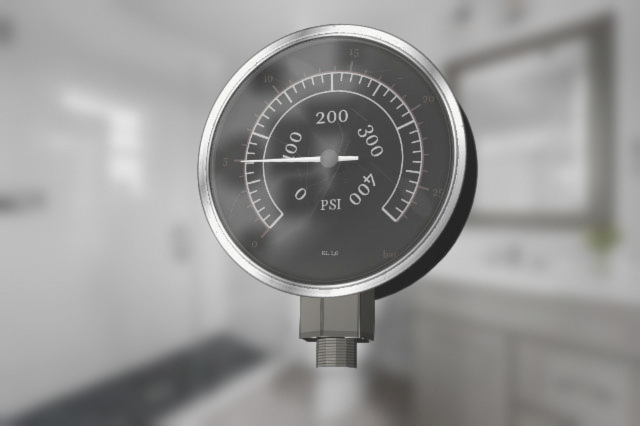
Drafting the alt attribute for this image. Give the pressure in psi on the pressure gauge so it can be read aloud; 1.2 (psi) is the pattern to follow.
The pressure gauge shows 70 (psi)
